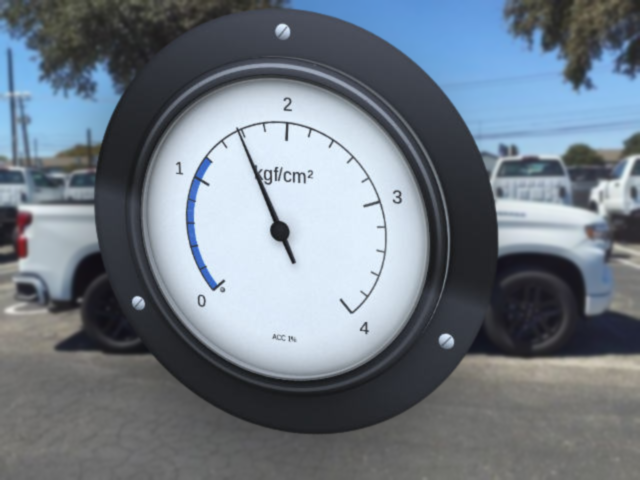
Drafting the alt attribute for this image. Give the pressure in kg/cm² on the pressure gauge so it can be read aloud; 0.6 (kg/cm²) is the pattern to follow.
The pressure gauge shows 1.6 (kg/cm²)
